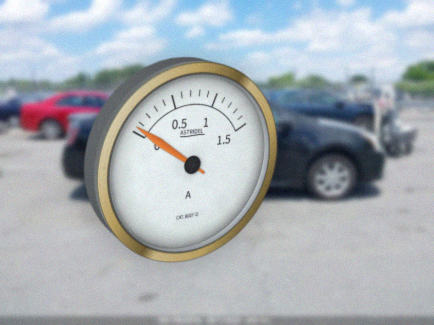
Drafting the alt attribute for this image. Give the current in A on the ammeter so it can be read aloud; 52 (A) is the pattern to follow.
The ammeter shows 0.05 (A)
